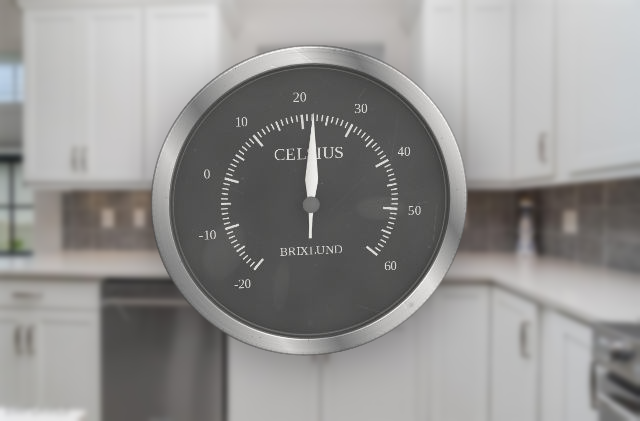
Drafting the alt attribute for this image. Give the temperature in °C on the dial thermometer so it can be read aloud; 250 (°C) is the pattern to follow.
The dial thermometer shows 22 (°C)
